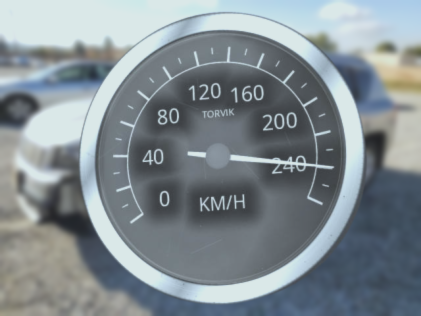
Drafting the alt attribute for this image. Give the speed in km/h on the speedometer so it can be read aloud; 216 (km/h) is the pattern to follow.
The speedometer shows 240 (km/h)
